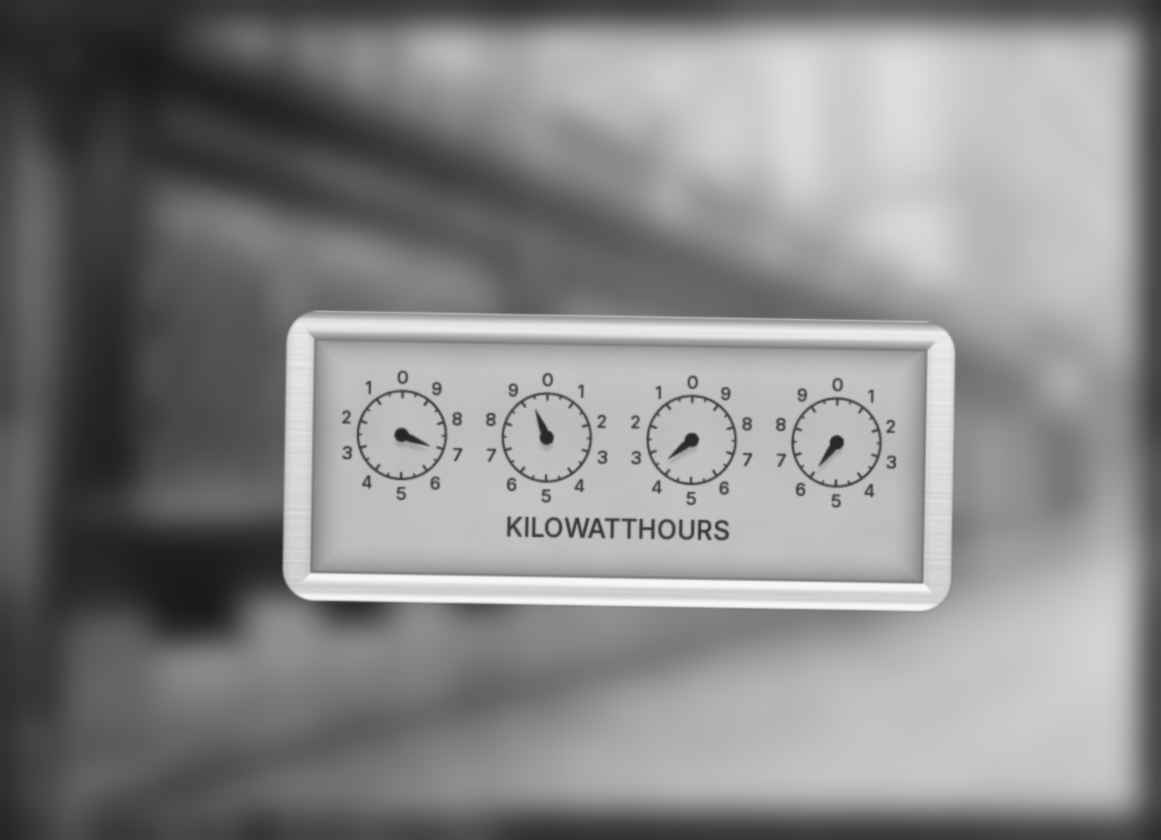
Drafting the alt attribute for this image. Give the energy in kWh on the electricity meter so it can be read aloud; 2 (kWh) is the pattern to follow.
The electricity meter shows 6936 (kWh)
